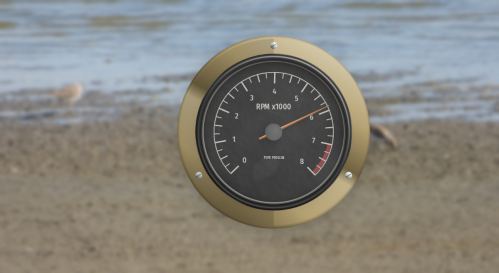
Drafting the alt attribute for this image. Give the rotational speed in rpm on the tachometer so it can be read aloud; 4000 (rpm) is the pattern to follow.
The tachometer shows 5875 (rpm)
